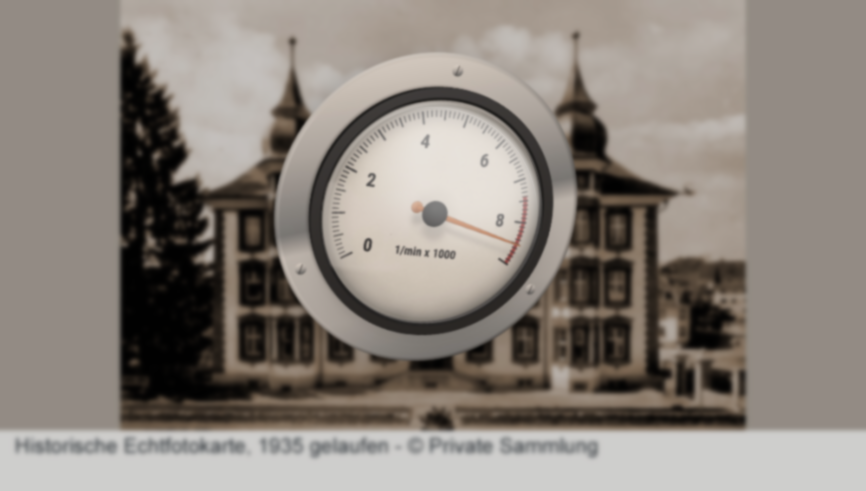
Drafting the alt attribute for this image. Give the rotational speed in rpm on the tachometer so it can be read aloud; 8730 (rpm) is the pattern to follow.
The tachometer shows 8500 (rpm)
